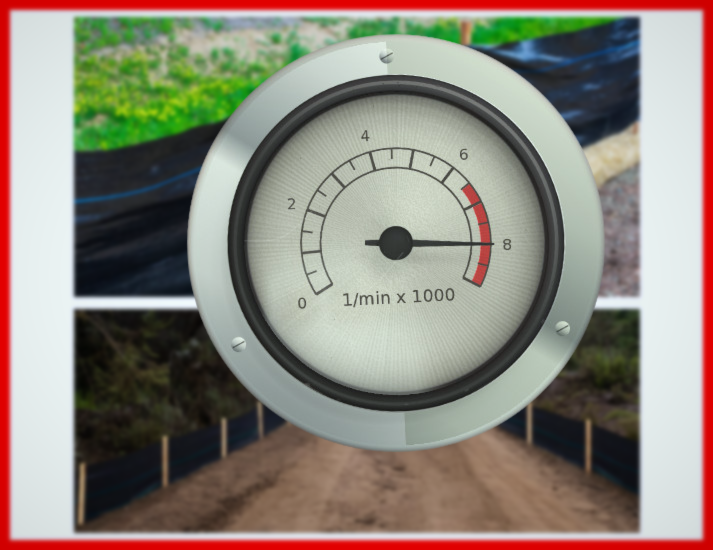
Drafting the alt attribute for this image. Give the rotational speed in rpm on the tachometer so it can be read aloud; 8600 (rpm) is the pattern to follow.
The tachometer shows 8000 (rpm)
